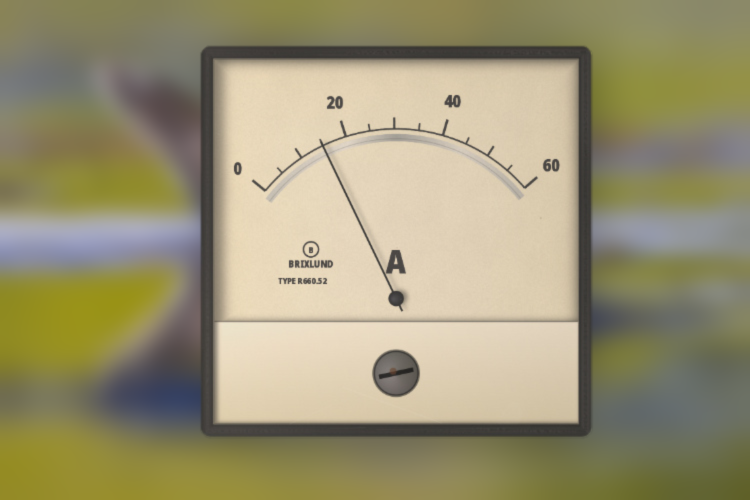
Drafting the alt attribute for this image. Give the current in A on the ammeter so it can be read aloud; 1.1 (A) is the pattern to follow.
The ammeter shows 15 (A)
